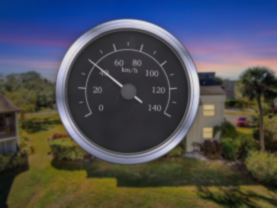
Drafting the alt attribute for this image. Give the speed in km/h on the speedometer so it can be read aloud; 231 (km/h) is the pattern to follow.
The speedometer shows 40 (km/h)
